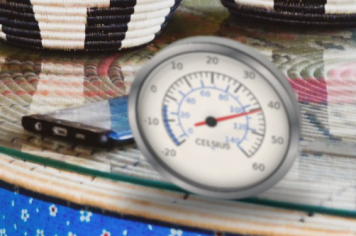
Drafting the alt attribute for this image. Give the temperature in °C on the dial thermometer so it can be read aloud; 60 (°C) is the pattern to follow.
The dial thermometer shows 40 (°C)
